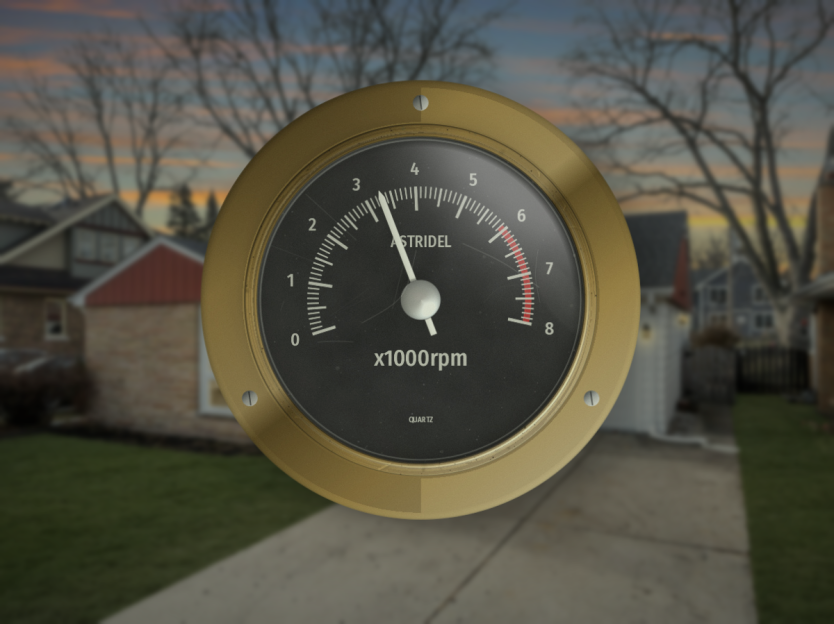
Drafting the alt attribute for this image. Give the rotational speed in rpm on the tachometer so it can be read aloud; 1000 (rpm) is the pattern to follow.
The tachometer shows 3300 (rpm)
